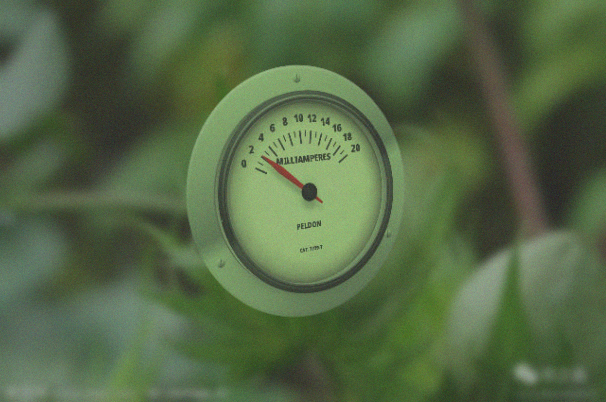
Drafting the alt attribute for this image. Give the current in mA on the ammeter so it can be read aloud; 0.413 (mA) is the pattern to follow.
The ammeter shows 2 (mA)
